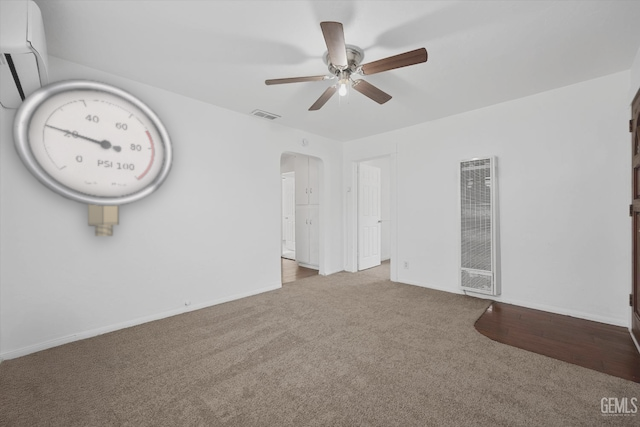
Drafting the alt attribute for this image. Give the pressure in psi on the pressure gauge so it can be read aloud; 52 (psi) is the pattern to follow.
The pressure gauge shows 20 (psi)
